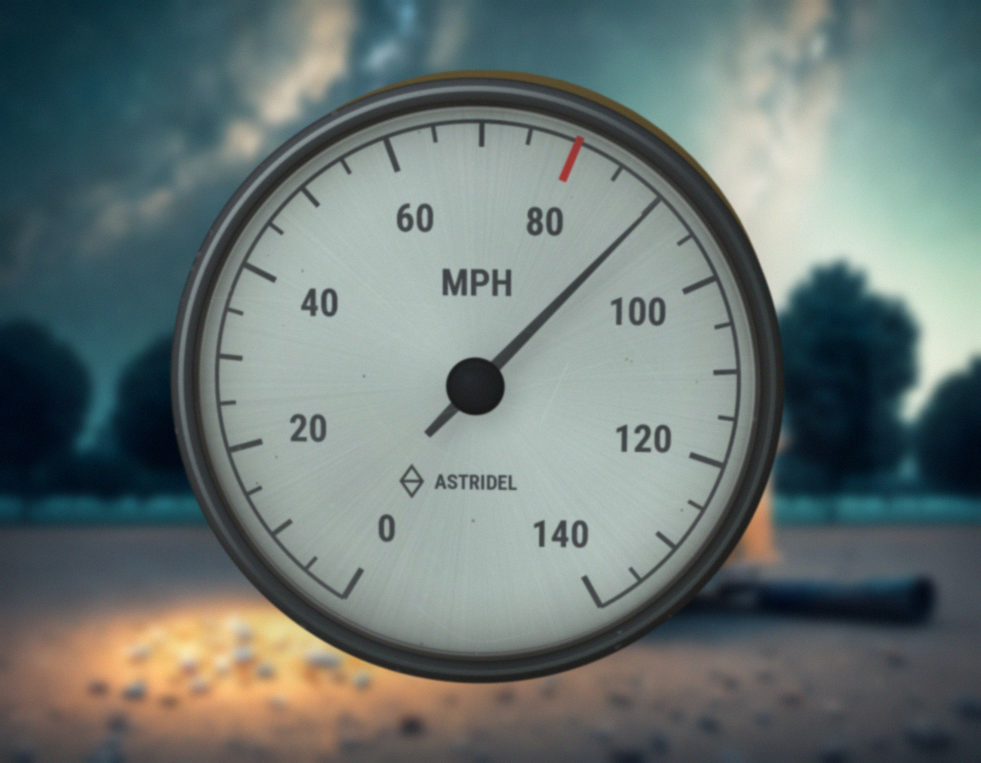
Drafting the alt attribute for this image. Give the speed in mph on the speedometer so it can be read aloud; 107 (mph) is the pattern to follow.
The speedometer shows 90 (mph)
